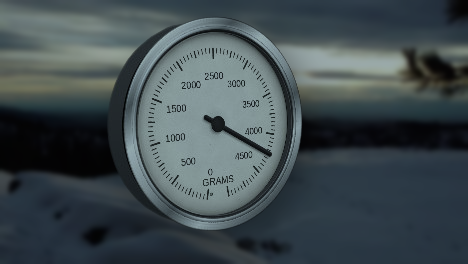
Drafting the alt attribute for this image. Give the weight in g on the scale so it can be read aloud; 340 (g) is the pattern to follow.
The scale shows 4250 (g)
